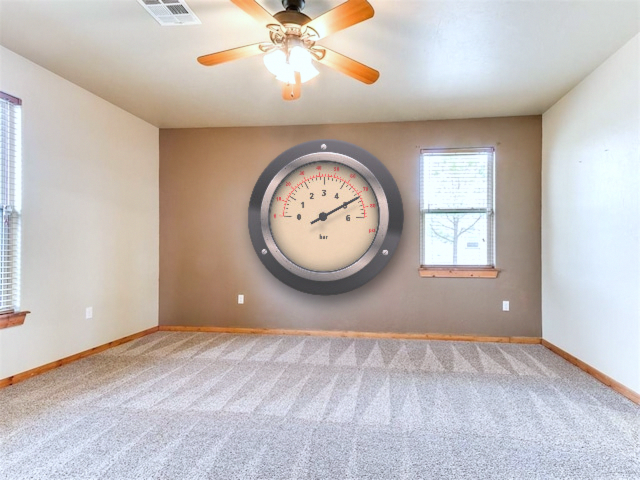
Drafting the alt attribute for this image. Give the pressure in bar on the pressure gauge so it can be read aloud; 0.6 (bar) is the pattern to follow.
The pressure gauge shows 5 (bar)
